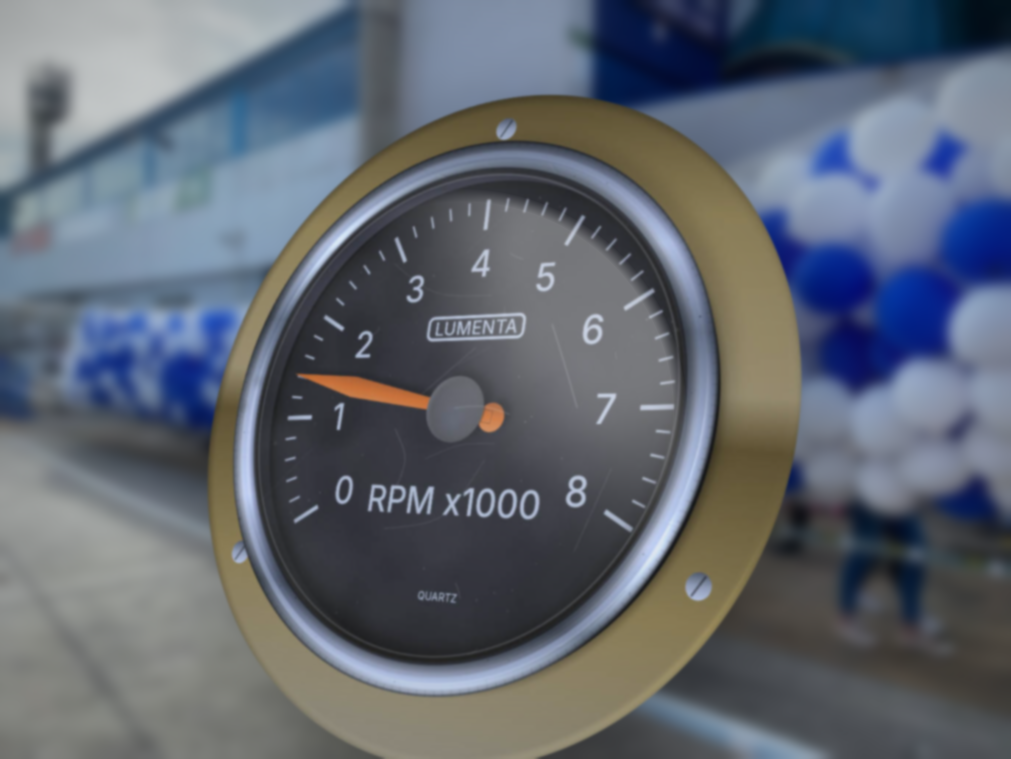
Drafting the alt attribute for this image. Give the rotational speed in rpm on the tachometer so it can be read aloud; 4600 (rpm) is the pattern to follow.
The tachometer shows 1400 (rpm)
